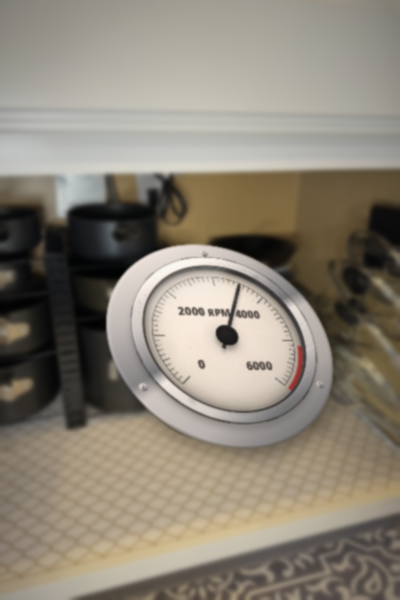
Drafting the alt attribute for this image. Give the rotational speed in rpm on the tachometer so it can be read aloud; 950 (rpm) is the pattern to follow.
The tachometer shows 3500 (rpm)
